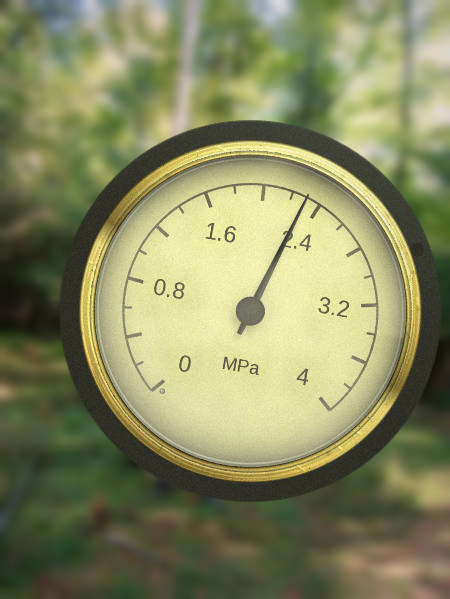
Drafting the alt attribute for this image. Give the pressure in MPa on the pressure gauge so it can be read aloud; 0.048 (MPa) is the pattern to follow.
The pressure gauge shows 2.3 (MPa)
